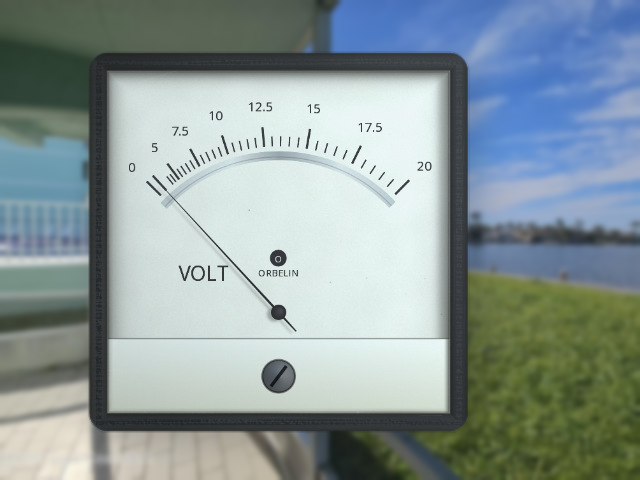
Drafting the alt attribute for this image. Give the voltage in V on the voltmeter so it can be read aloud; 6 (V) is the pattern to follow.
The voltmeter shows 2.5 (V)
